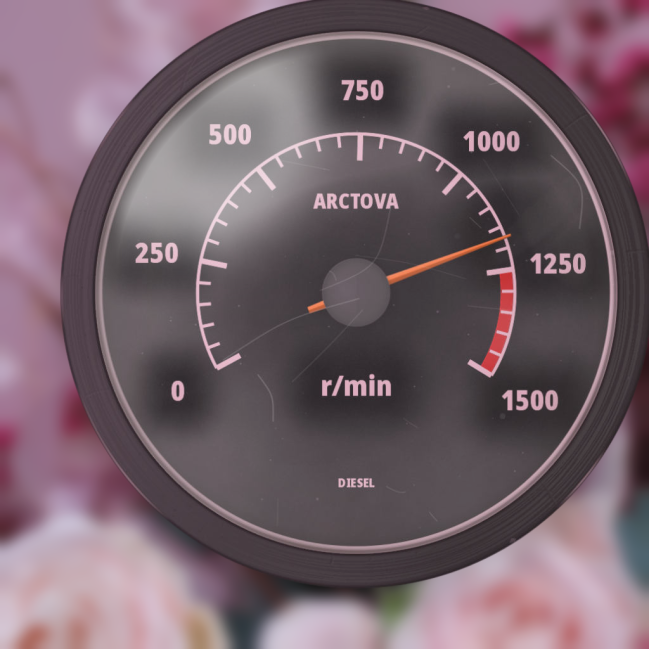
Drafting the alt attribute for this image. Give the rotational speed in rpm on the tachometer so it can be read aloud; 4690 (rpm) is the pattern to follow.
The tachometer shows 1175 (rpm)
